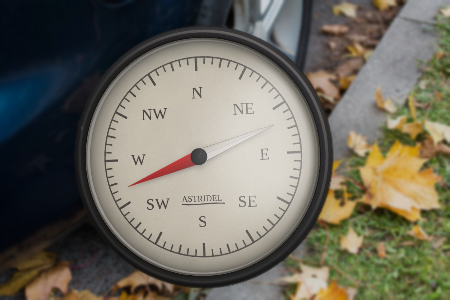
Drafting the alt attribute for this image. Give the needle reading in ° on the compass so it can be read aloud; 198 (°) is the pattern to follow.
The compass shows 250 (°)
